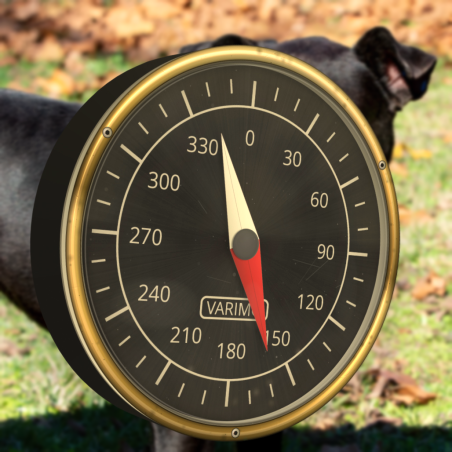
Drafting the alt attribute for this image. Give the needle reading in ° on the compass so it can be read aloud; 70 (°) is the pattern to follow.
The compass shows 160 (°)
